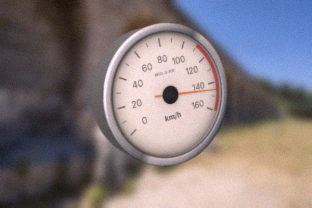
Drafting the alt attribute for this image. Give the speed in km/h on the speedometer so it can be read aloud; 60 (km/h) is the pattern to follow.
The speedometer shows 145 (km/h)
